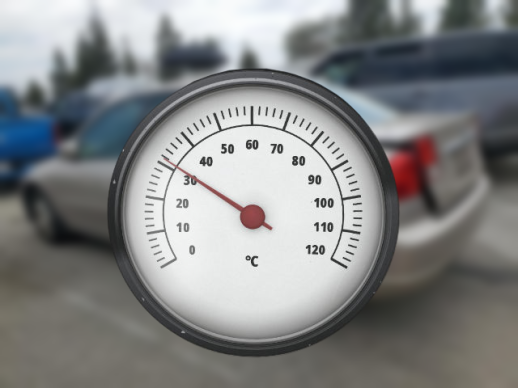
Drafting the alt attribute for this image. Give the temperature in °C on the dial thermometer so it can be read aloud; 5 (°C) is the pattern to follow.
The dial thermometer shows 32 (°C)
